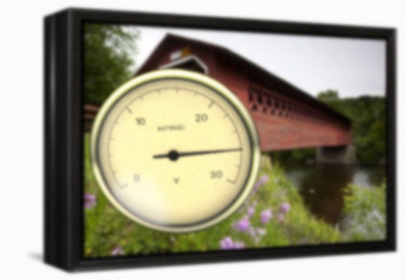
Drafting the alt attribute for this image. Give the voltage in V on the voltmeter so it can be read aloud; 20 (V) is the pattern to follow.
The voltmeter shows 26 (V)
